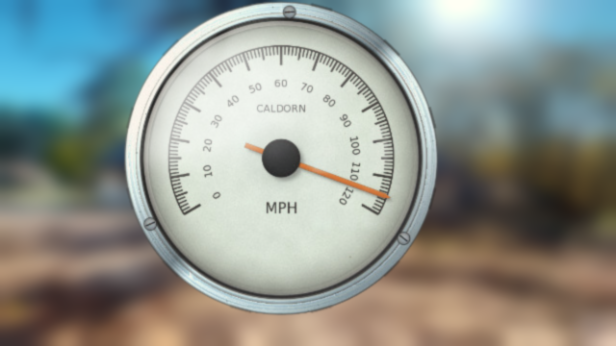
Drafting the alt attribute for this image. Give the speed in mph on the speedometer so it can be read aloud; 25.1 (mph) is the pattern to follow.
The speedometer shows 115 (mph)
